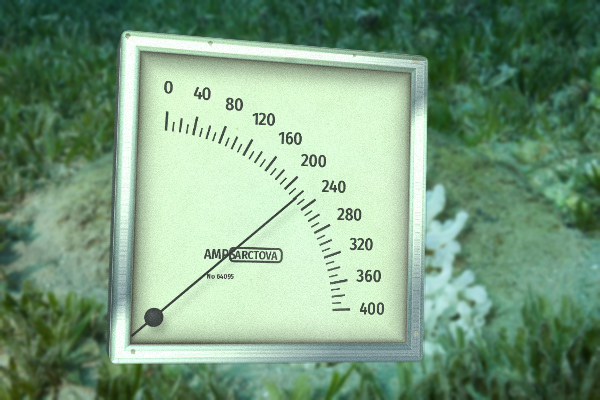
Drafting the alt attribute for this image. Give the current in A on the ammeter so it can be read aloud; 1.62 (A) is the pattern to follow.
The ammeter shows 220 (A)
